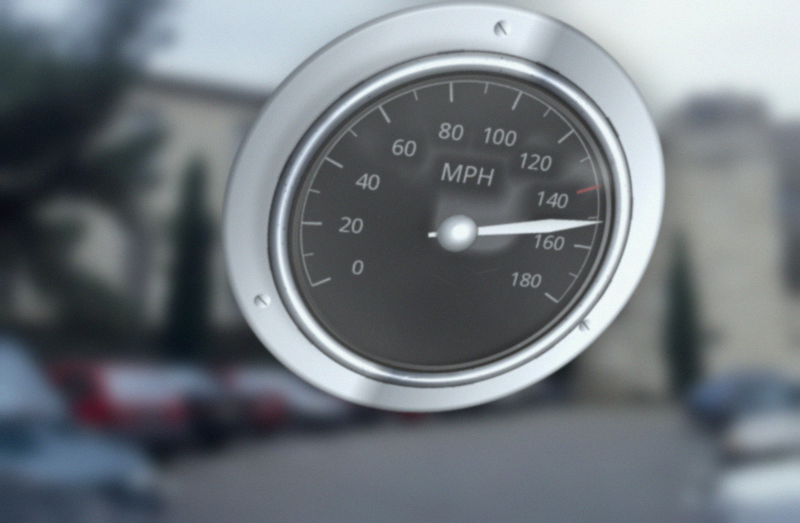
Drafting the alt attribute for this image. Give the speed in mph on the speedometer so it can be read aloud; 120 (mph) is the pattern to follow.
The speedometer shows 150 (mph)
